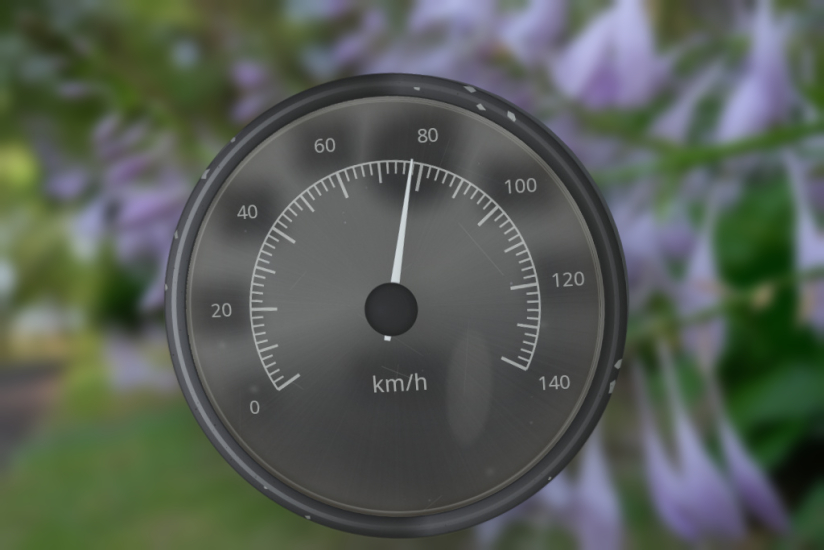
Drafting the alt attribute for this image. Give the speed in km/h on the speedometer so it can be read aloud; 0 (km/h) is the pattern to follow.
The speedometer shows 78 (km/h)
